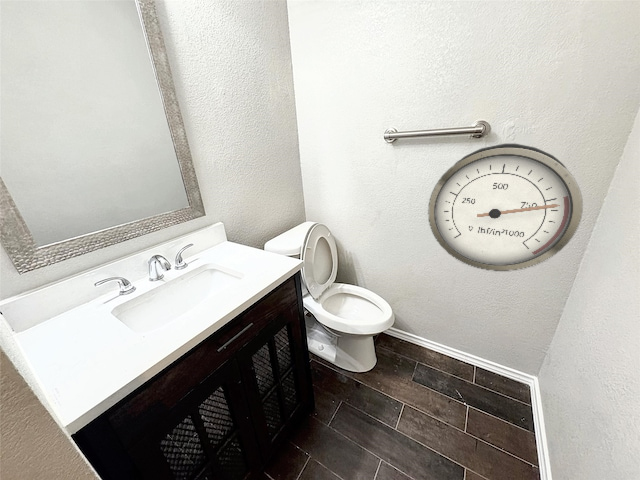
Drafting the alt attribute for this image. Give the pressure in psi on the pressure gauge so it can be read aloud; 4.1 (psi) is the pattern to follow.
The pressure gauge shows 775 (psi)
